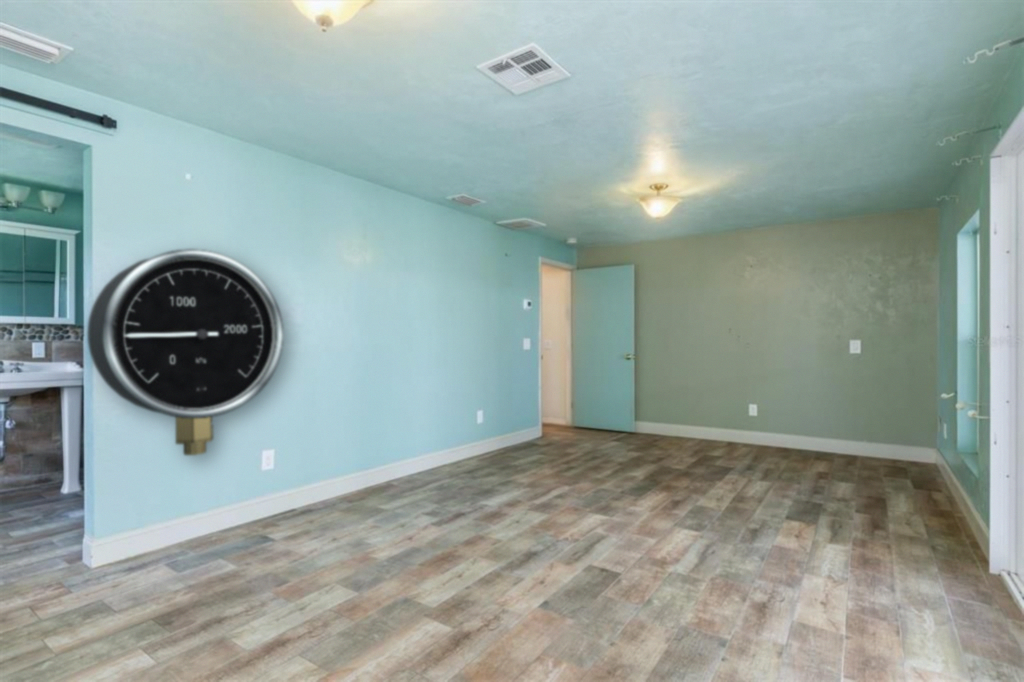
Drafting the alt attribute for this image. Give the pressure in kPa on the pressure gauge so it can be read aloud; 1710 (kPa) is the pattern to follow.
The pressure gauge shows 400 (kPa)
